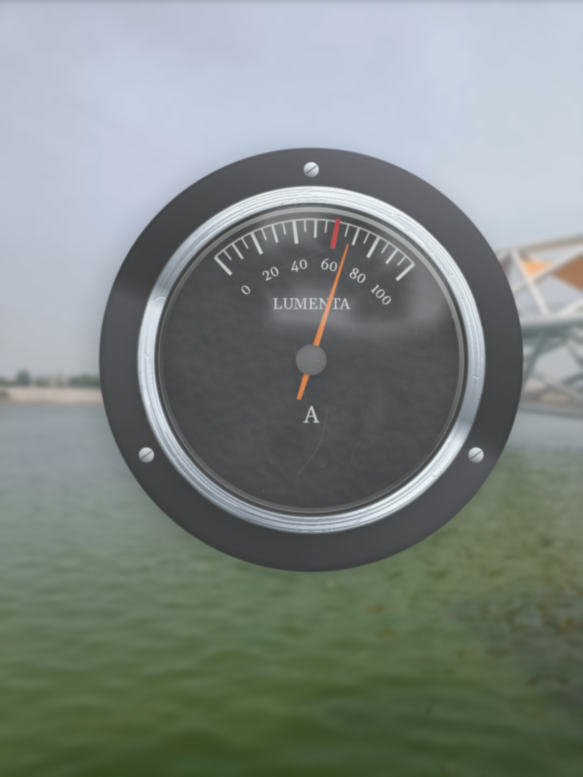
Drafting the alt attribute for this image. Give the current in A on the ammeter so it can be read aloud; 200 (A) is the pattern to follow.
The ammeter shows 67.5 (A)
